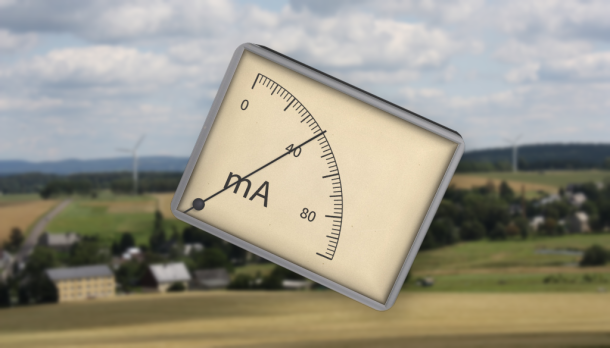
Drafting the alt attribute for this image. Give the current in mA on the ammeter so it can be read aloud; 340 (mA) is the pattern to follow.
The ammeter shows 40 (mA)
